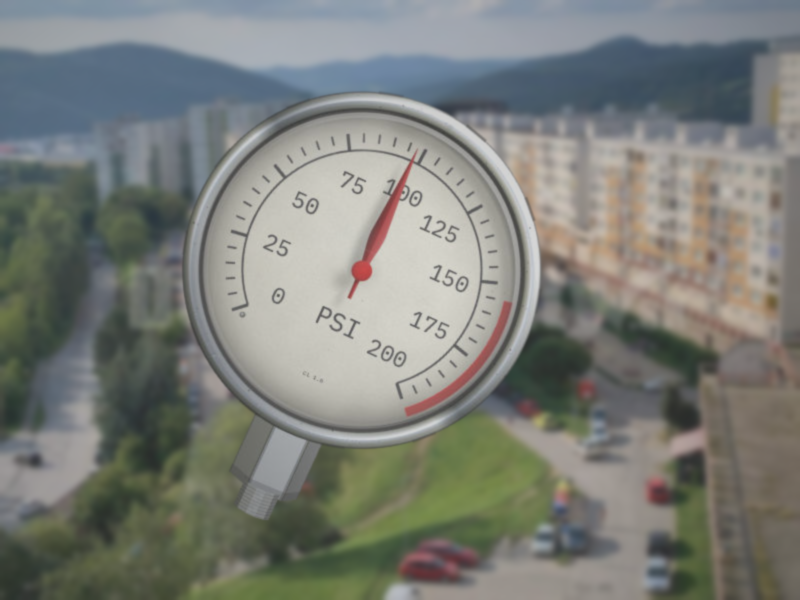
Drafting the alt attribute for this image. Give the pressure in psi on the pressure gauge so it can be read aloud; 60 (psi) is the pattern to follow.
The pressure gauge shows 97.5 (psi)
